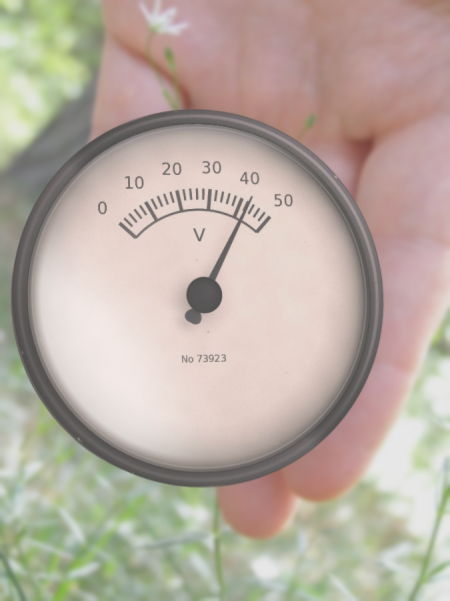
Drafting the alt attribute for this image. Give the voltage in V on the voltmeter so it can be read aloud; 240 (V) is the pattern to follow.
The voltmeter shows 42 (V)
